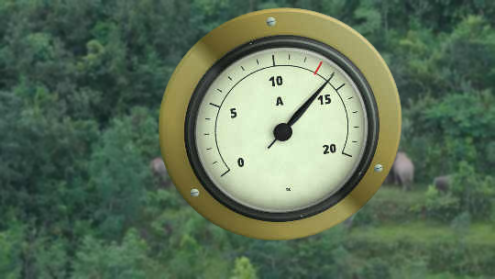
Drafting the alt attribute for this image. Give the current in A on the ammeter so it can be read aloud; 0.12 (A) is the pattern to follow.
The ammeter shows 14 (A)
